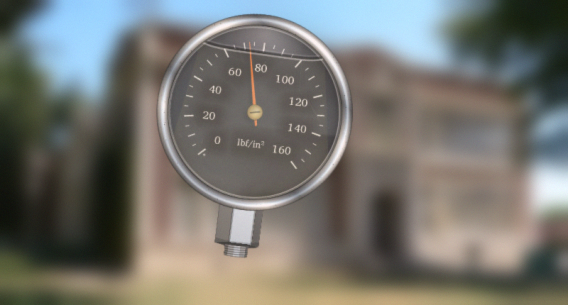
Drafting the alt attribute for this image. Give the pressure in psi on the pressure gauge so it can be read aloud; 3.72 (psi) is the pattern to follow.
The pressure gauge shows 72.5 (psi)
